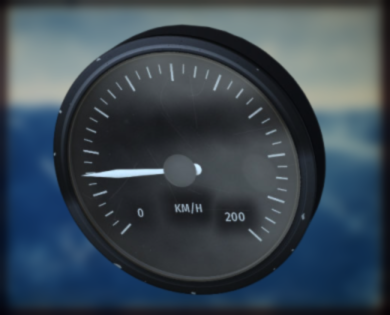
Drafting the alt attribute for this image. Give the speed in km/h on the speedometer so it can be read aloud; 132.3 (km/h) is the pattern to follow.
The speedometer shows 30 (km/h)
